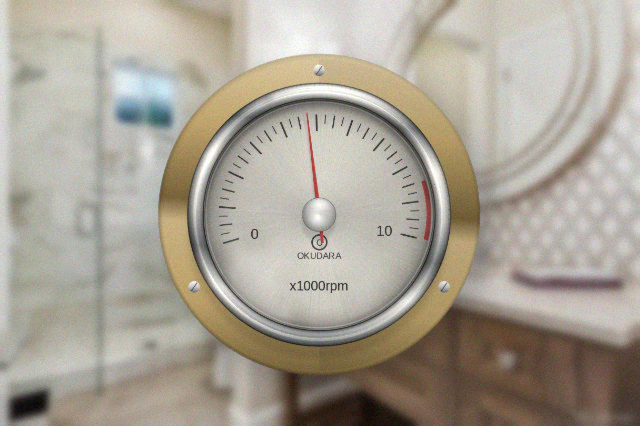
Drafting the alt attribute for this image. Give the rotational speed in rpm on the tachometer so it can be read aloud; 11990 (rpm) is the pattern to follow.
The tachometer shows 4750 (rpm)
